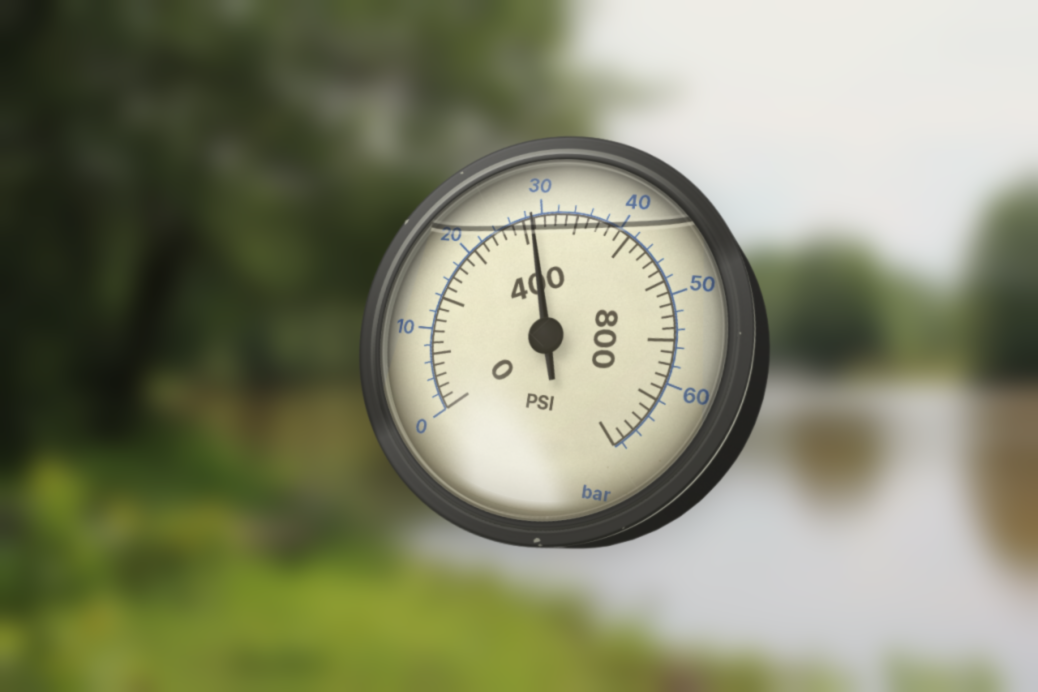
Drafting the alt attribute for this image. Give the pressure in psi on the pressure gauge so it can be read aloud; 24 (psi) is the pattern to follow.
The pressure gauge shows 420 (psi)
